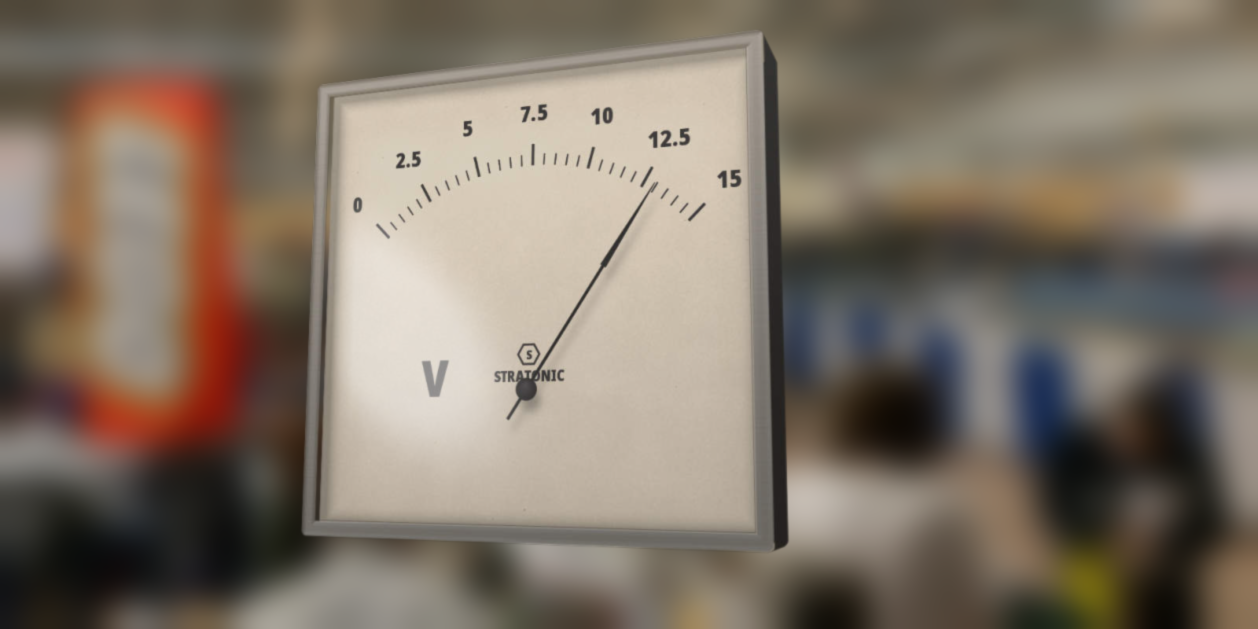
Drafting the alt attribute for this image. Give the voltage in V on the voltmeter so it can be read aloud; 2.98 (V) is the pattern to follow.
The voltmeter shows 13 (V)
